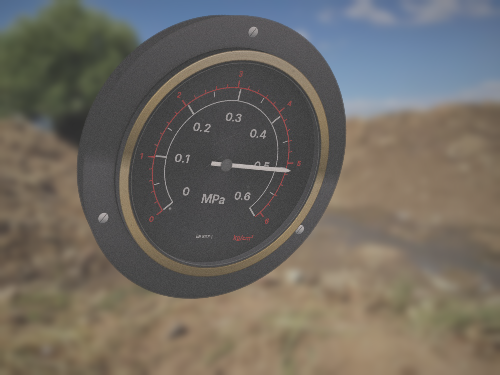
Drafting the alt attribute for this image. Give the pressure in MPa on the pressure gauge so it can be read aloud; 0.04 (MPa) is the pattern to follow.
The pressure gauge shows 0.5 (MPa)
